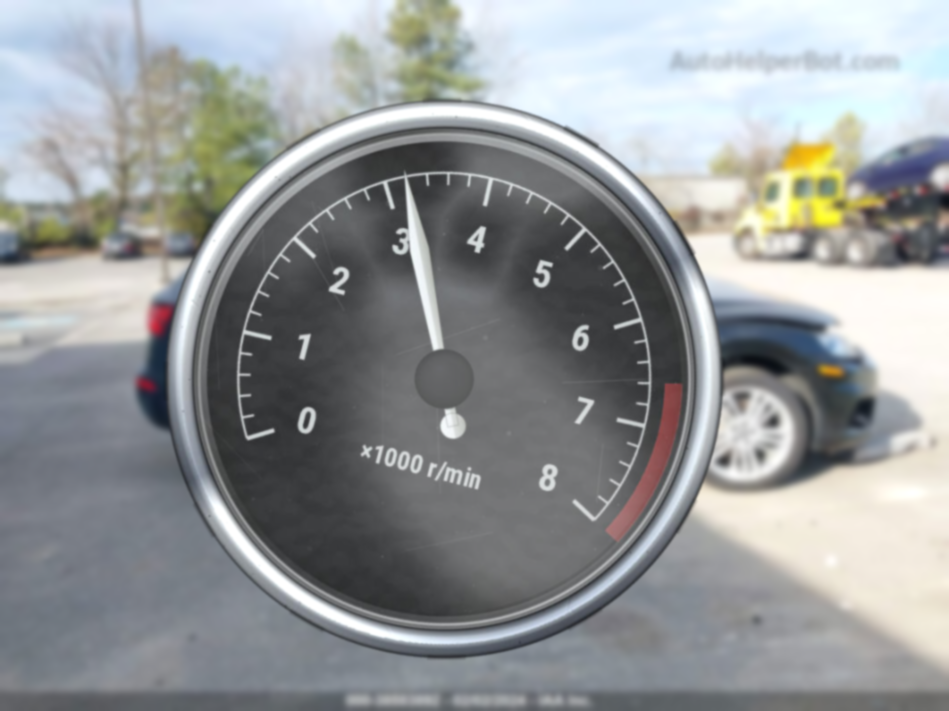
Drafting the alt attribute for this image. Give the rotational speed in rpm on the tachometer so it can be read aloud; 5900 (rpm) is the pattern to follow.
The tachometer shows 3200 (rpm)
